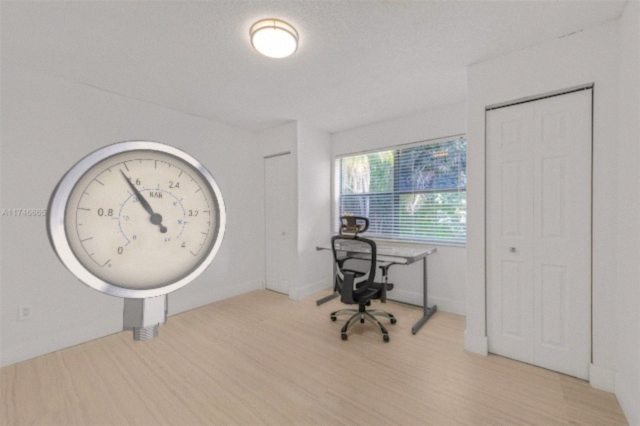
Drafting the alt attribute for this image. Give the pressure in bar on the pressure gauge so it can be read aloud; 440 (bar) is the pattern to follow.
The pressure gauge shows 1.5 (bar)
